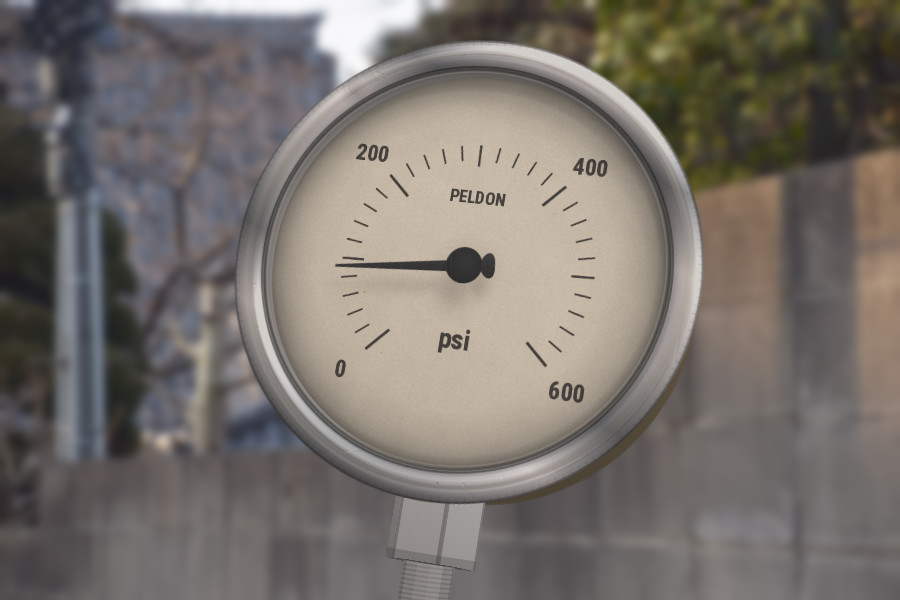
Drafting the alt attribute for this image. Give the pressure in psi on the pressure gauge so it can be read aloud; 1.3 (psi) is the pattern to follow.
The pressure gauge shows 90 (psi)
